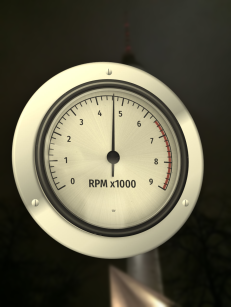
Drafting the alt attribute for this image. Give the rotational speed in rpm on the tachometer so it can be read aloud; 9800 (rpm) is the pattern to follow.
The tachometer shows 4600 (rpm)
